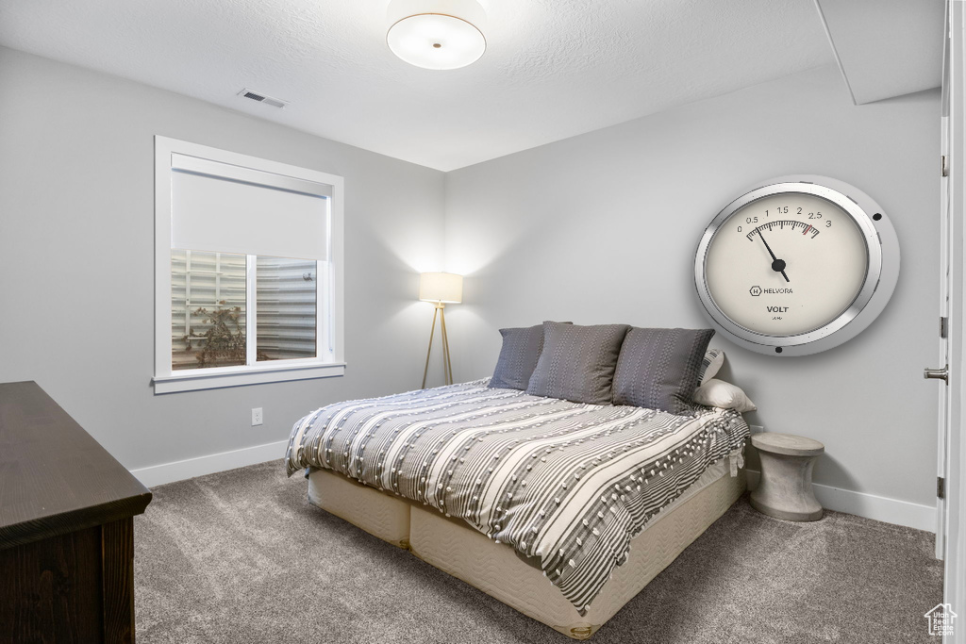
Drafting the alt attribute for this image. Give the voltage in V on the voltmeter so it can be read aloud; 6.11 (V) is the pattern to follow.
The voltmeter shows 0.5 (V)
